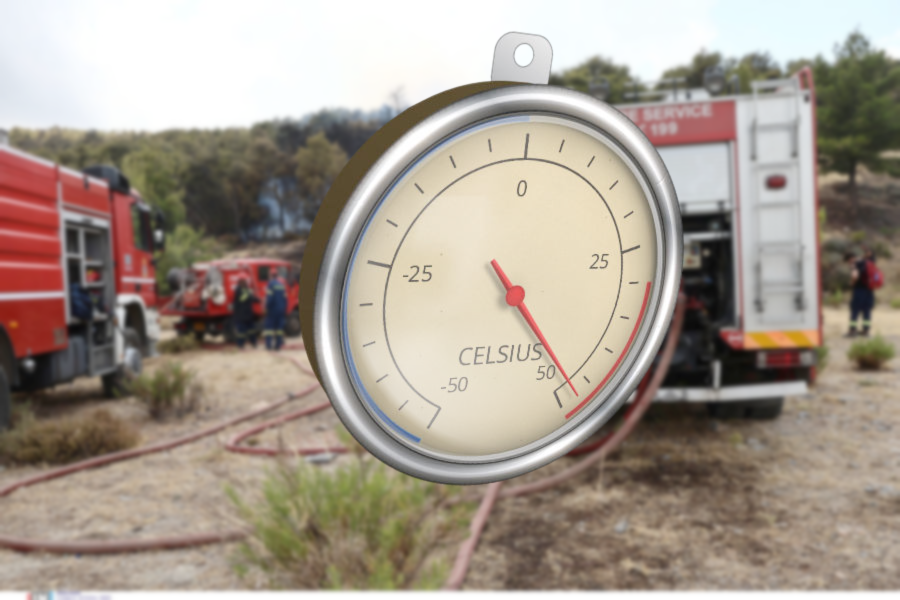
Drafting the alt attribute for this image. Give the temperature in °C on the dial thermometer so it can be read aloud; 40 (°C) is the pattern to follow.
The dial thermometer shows 47.5 (°C)
